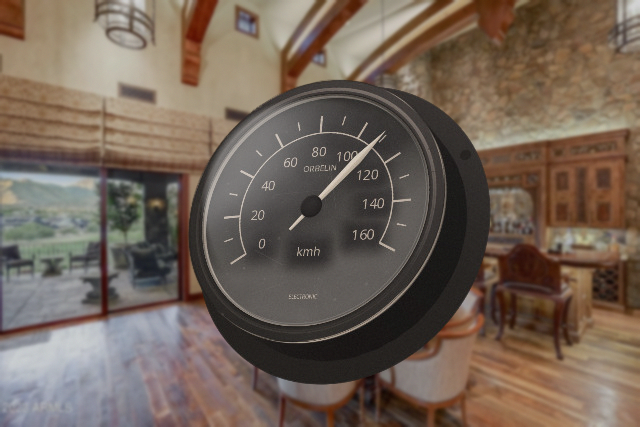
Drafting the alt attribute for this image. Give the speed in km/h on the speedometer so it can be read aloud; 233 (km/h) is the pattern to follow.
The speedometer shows 110 (km/h)
